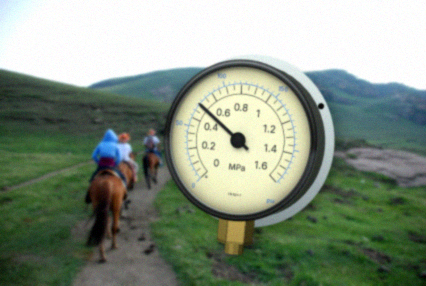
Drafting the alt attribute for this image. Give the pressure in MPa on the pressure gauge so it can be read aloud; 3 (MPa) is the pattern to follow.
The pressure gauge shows 0.5 (MPa)
